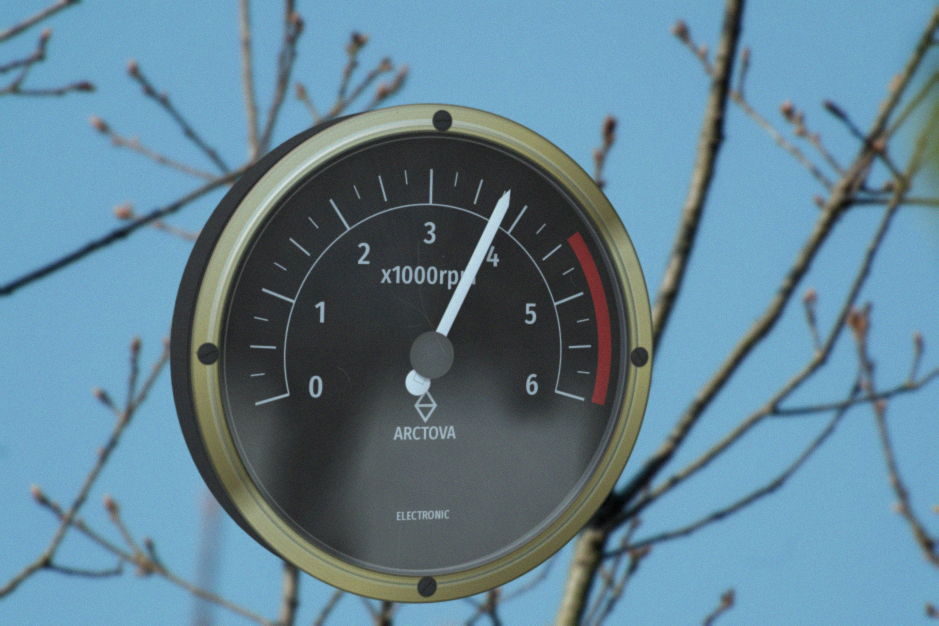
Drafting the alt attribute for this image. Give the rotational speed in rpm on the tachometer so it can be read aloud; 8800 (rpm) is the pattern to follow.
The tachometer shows 3750 (rpm)
